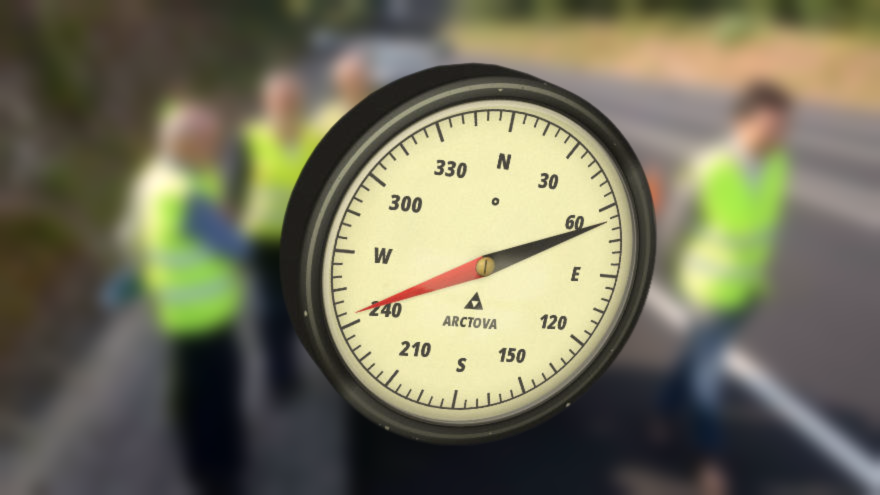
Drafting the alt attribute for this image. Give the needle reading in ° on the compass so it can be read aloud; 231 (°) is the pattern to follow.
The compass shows 245 (°)
